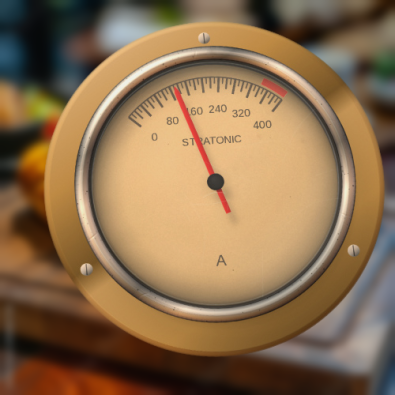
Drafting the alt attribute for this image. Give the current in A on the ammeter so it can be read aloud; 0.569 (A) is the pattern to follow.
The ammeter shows 130 (A)
